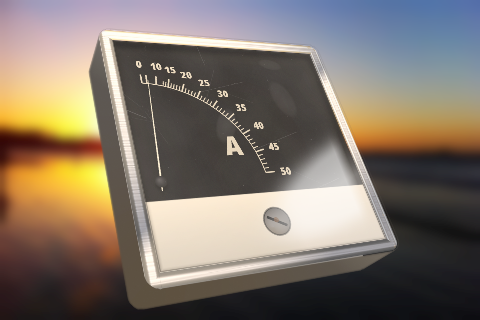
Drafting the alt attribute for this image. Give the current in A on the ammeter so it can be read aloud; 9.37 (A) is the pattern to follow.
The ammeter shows 5 (A)
